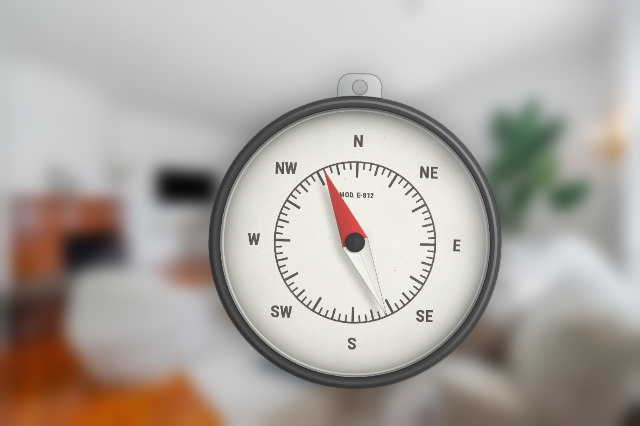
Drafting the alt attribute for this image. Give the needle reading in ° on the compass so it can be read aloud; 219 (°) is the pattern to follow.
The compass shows 335 (°)
